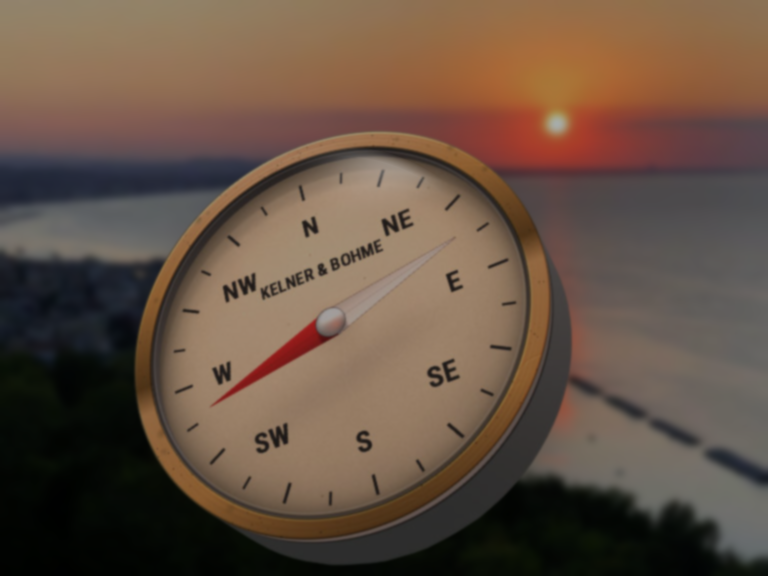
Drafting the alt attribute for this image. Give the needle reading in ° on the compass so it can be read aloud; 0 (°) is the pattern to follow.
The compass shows 255 (°)
